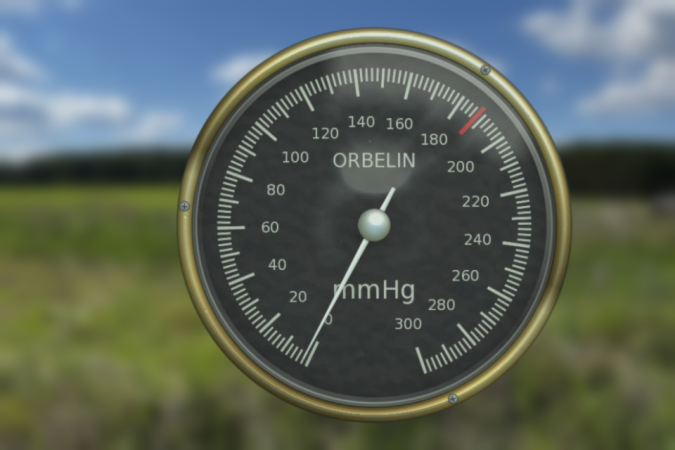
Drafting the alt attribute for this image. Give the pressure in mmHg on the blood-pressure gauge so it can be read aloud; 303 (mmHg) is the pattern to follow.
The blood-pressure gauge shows 2 (mmHg)
